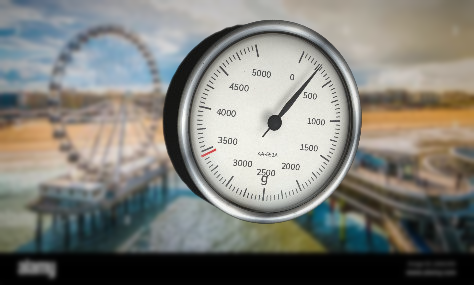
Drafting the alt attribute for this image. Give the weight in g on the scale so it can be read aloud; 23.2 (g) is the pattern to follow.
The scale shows 250 (g)
